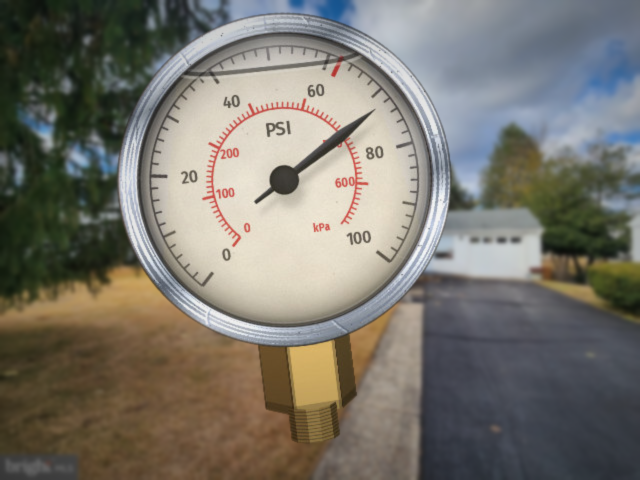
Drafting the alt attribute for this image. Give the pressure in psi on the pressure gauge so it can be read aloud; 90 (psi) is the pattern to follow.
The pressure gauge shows 72 (psi)
